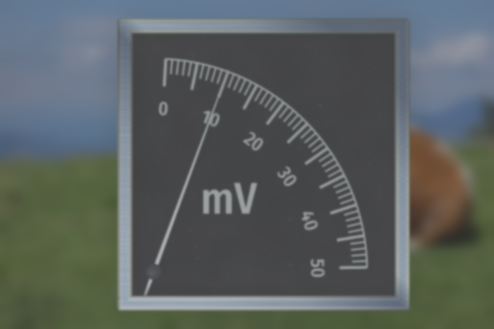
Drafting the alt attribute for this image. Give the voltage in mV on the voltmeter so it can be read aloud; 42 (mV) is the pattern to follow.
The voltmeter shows 10 (mV)
